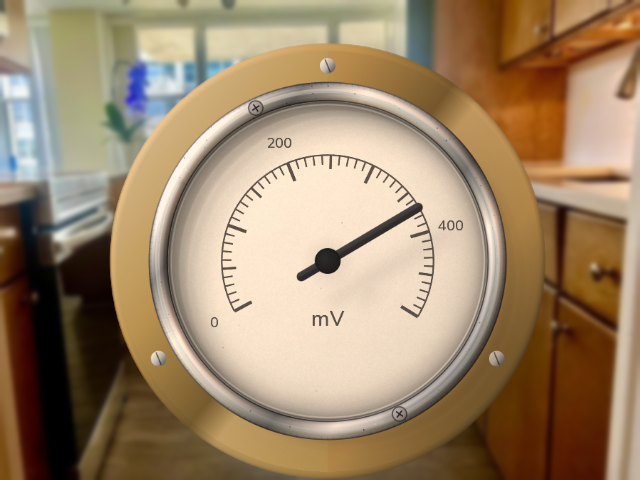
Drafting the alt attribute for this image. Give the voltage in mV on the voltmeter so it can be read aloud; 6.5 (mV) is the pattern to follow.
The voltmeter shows 370 (mV)
